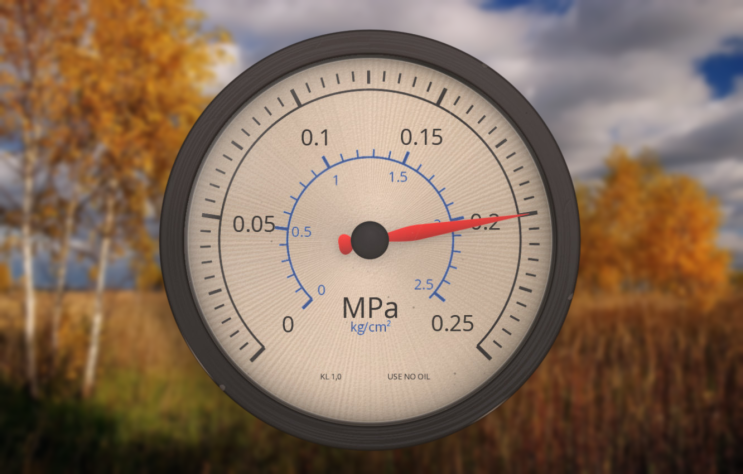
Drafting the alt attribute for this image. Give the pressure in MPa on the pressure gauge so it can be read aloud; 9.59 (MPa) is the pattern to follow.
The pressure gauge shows 0.2 (MPa)
